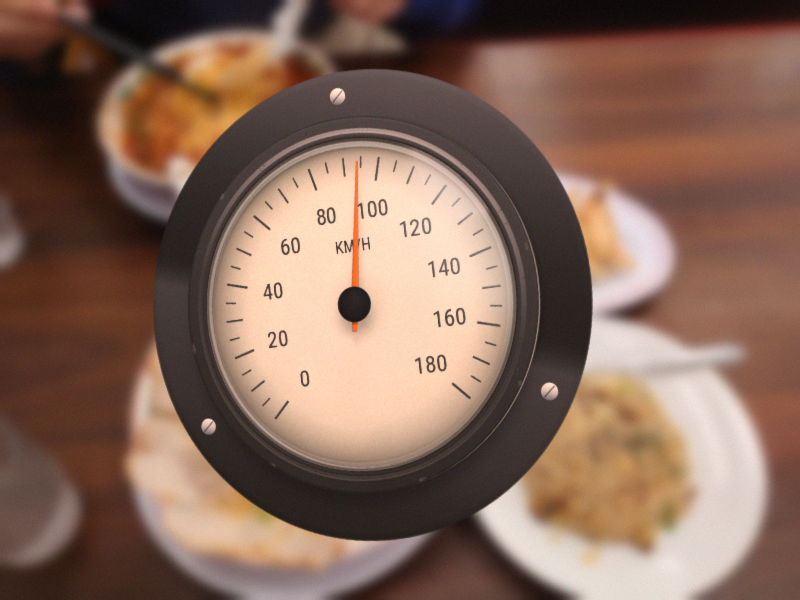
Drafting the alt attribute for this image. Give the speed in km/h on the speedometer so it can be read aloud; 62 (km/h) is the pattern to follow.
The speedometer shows 95 (km/h)
